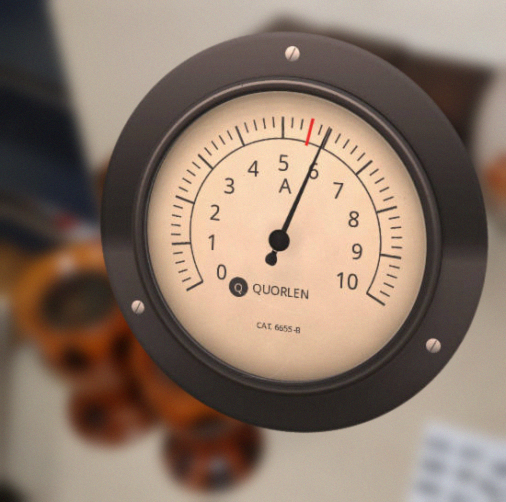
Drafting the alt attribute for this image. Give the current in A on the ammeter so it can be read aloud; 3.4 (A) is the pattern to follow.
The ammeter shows 6 (A)
